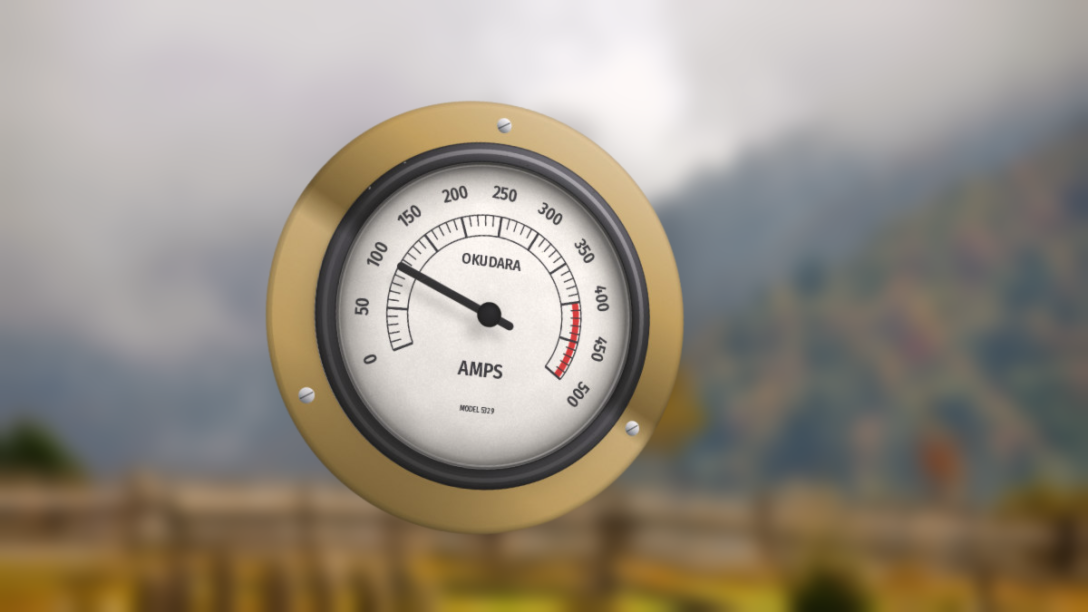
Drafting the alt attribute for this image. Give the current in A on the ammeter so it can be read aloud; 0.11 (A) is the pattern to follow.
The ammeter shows 100 (A)
